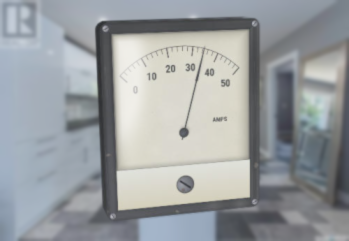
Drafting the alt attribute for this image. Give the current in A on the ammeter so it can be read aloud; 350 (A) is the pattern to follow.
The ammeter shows 34 (A)
